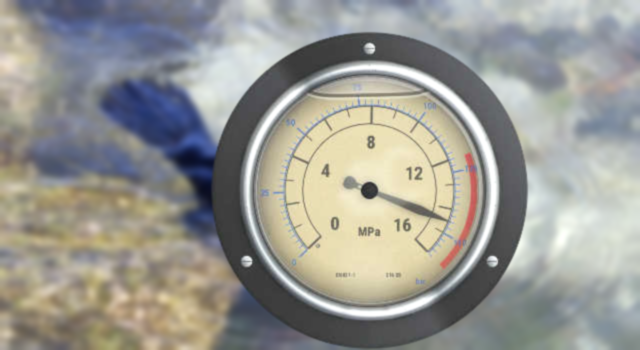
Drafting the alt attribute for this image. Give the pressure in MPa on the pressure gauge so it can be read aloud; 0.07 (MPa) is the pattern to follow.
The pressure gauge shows 14.5 (MPa)
